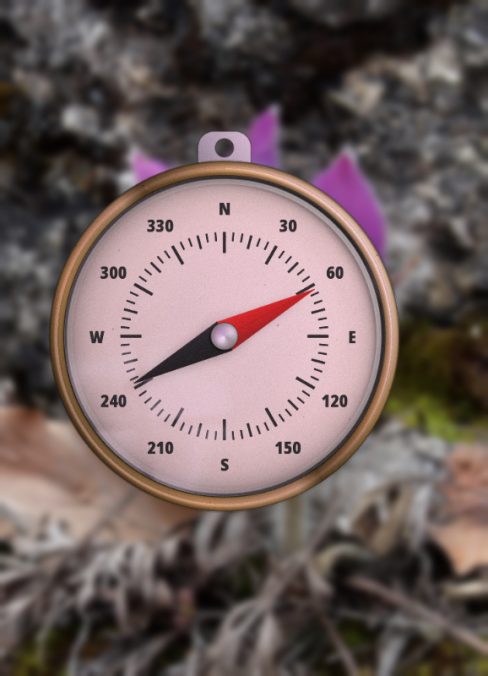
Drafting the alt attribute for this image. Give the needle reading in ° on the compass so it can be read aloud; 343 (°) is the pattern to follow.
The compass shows 62.5 (°)
